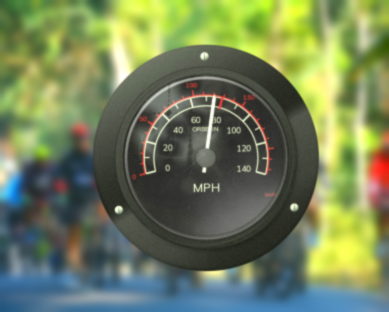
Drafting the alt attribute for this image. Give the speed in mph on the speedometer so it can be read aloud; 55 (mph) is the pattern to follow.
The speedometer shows 75 (mph)
